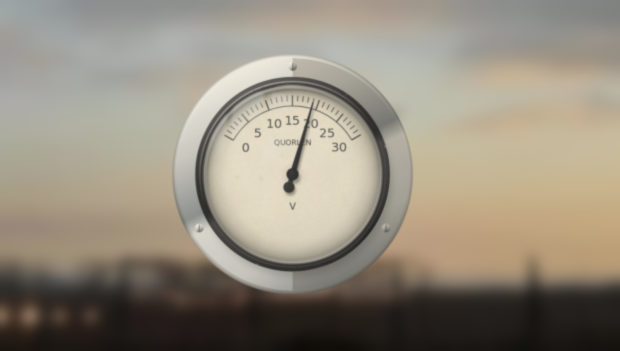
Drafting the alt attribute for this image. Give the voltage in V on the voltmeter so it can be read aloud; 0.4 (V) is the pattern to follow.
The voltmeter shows 19 (V)
